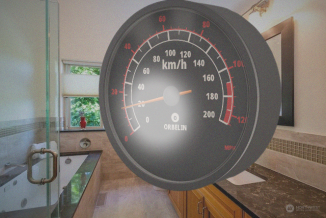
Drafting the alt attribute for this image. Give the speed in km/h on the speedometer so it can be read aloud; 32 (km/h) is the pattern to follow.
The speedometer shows 20 (km/h)
